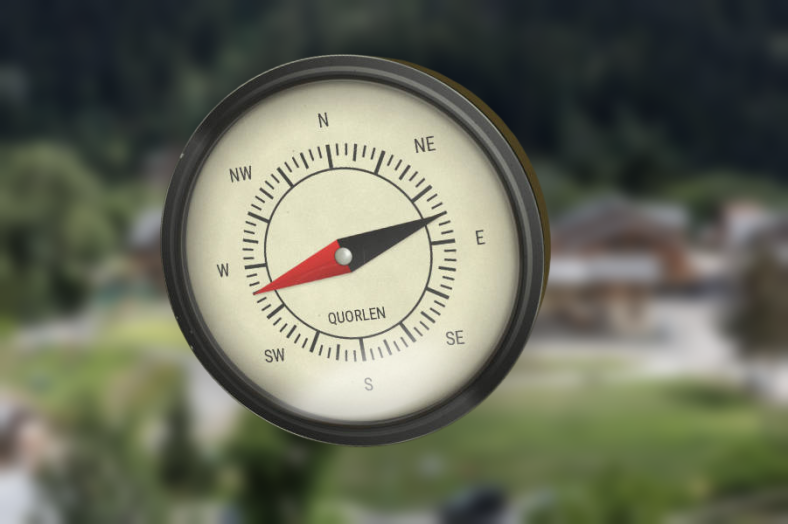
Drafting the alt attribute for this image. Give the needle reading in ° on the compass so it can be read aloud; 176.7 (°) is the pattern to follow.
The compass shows 255 (°)
